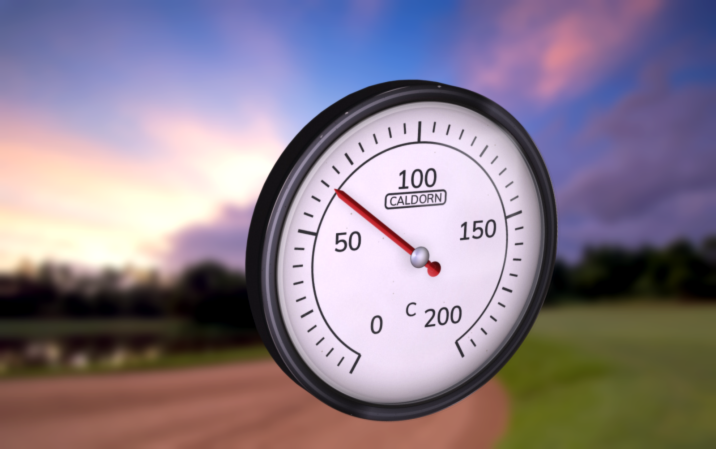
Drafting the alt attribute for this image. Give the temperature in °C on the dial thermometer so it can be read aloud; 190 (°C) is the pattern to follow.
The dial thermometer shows 65 (°C)
